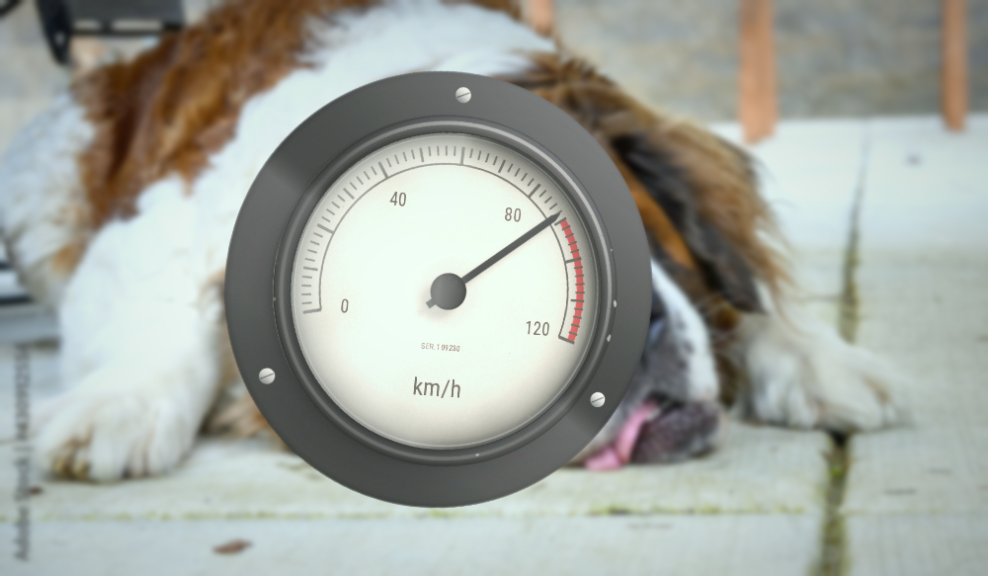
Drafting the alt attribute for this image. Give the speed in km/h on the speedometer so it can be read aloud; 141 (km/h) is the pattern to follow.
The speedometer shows 88 (km/h)
